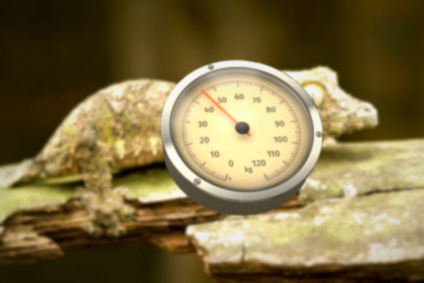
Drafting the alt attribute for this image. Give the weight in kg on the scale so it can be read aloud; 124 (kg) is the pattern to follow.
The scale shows 45 (kg)
